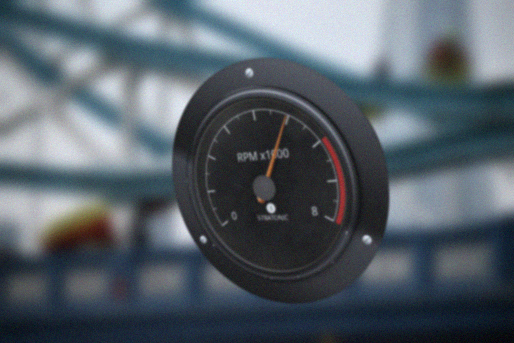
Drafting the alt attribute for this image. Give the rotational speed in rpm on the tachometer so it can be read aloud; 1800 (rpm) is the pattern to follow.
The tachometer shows 5000 (rpm)
